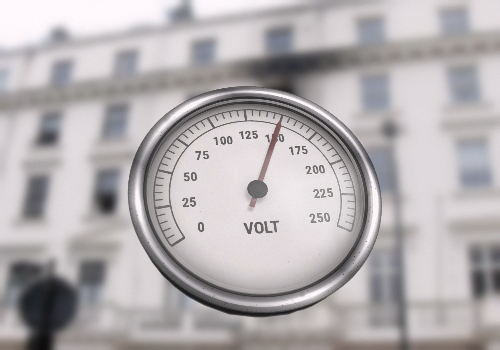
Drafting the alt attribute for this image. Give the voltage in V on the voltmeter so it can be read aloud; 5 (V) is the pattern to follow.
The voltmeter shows 150 (V)
